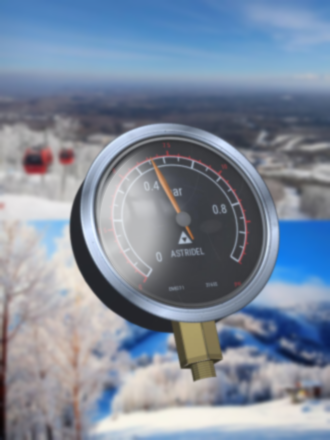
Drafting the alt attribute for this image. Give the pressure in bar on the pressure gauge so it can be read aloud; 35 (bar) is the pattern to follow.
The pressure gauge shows 0.45 (bar)
